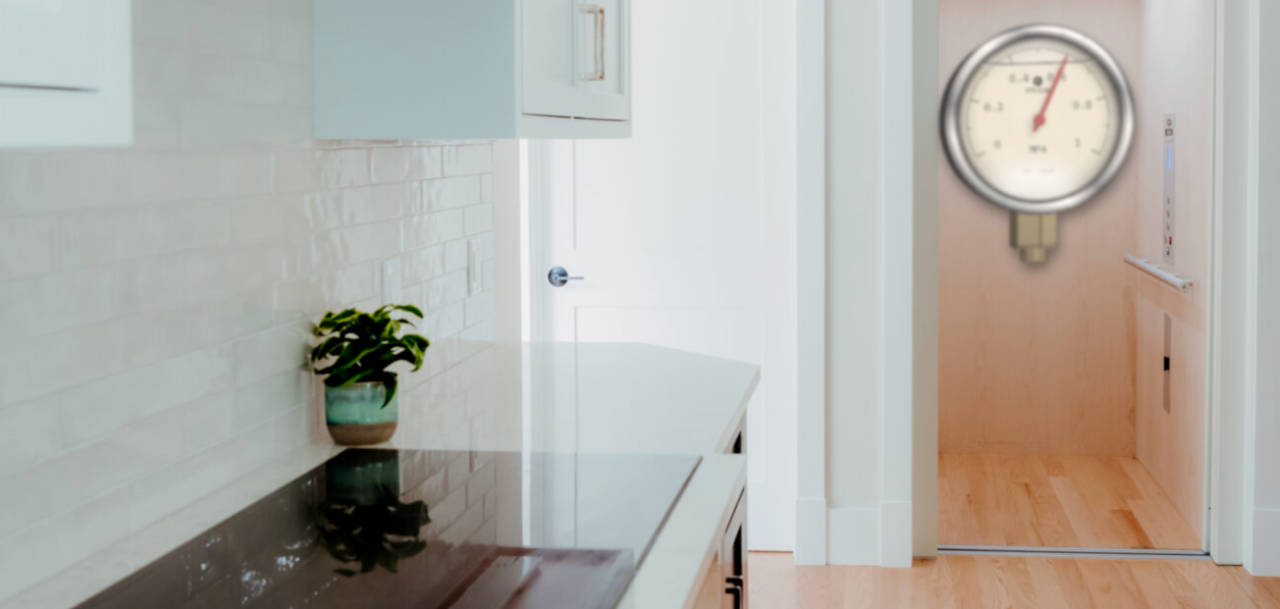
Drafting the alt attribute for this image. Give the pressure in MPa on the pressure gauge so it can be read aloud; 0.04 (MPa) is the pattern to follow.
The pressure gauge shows 0.6 (MPa)
